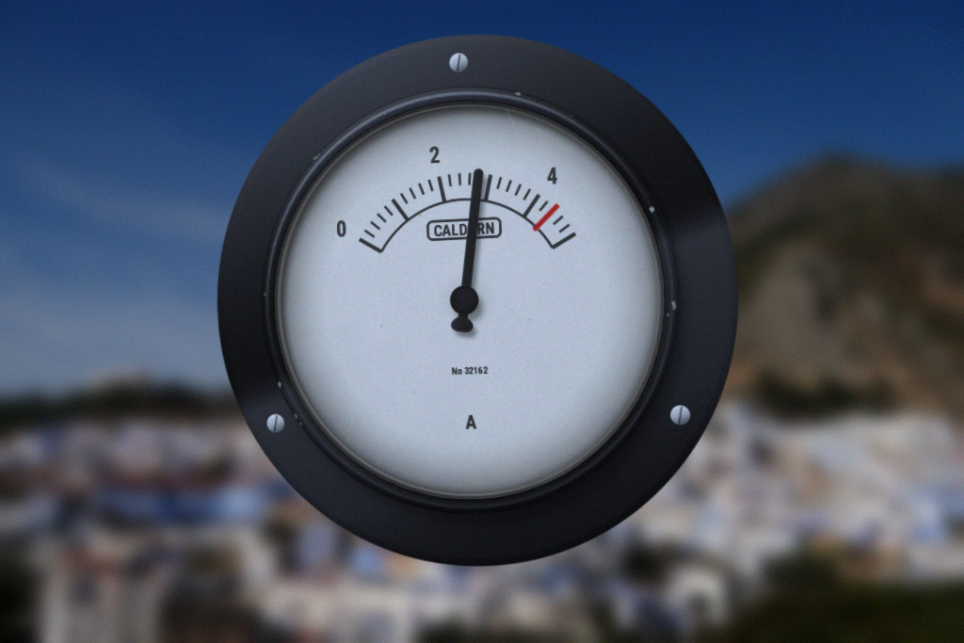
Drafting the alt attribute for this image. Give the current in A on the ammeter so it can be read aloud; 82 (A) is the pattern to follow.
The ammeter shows 2.8 (A)
